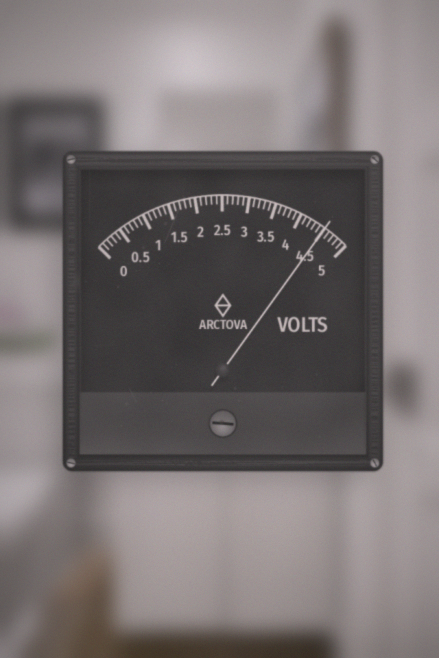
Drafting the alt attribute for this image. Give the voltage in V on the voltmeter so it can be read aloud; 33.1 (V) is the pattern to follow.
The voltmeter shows 4.5 (V)
